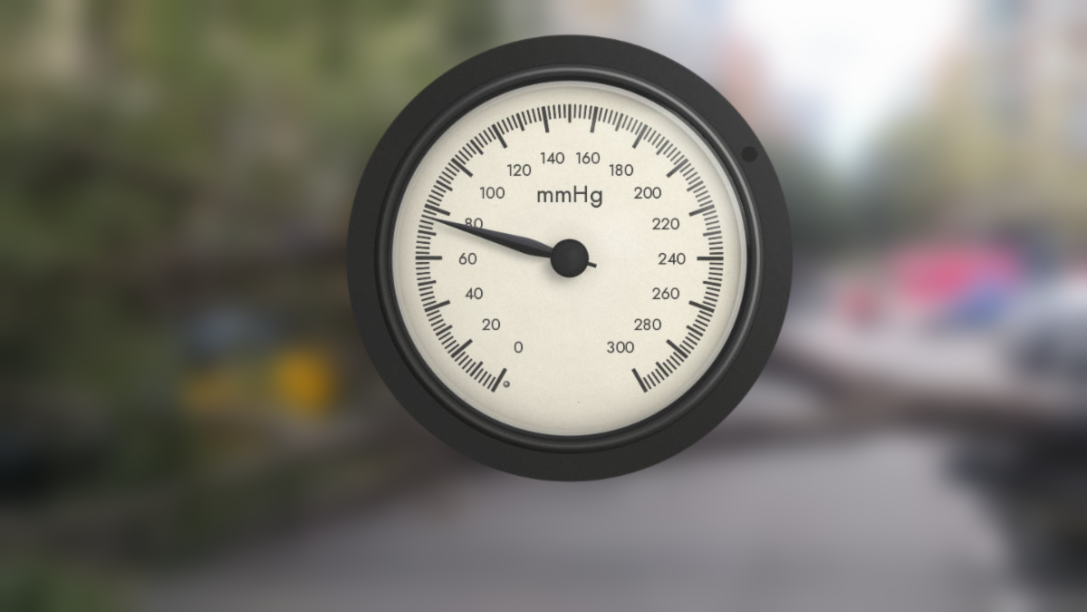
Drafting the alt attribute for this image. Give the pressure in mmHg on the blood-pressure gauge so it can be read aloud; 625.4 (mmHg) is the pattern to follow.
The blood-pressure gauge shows 76 (mmHg)
